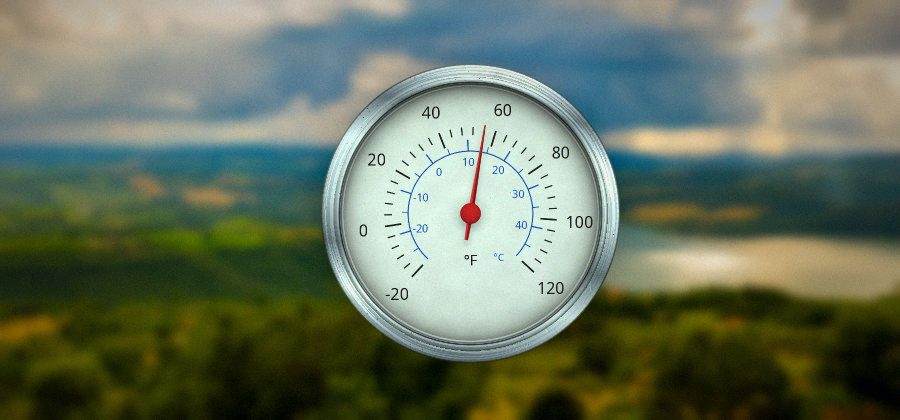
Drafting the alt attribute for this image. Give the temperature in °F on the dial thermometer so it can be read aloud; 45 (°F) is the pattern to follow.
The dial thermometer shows 56 (°F)
